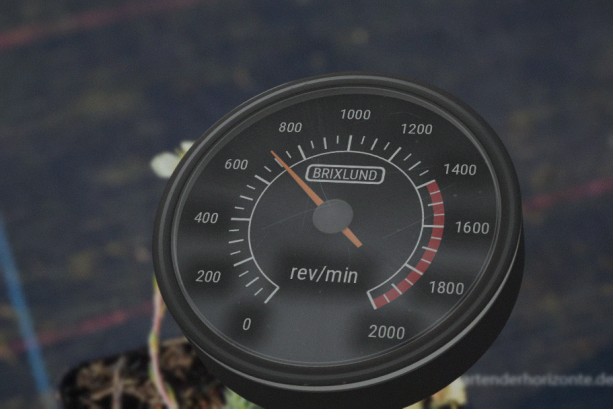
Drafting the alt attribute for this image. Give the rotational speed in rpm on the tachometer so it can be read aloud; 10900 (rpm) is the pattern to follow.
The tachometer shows 700 (rpm)
